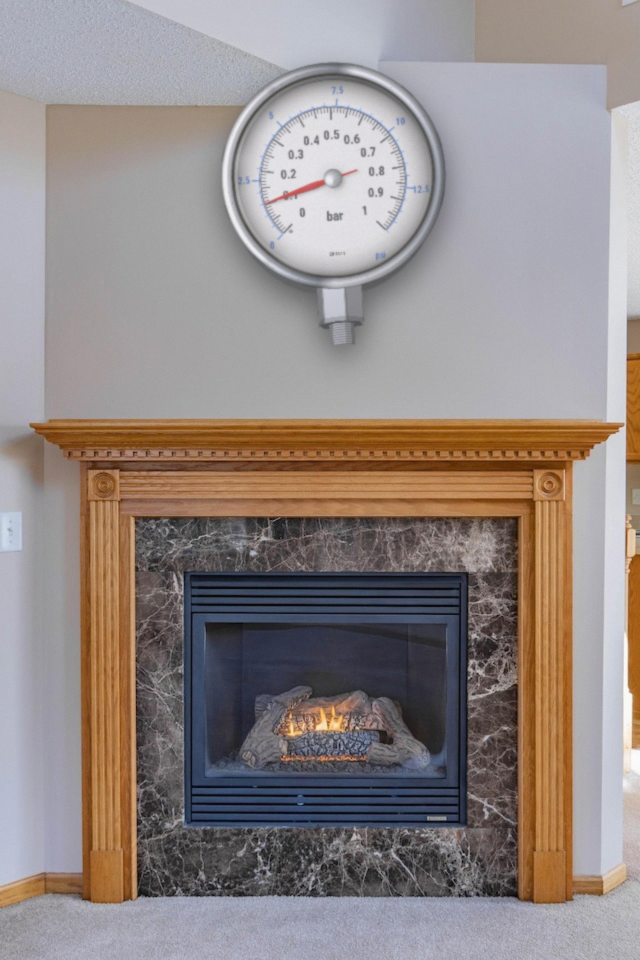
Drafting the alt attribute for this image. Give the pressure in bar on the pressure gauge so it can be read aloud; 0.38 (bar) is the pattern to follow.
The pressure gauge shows 0.1 (bar)
